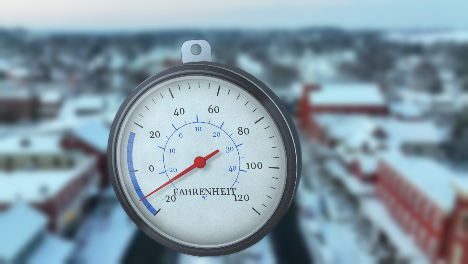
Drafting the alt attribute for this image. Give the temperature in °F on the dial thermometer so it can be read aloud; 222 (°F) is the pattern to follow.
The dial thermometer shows -12 (°F)
